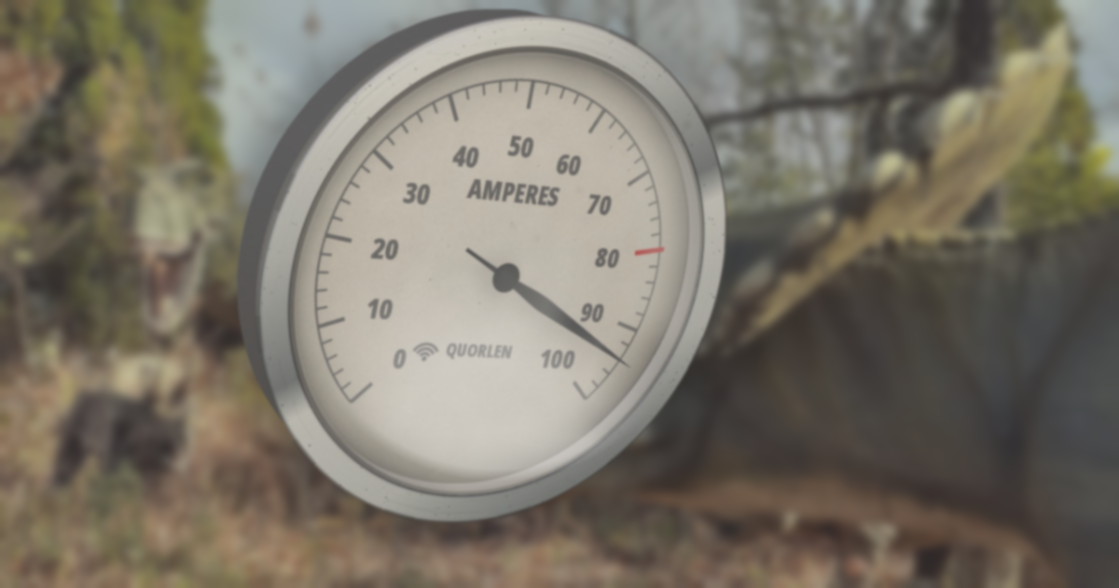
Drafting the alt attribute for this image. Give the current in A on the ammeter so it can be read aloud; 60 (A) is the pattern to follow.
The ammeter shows 94 (A)
